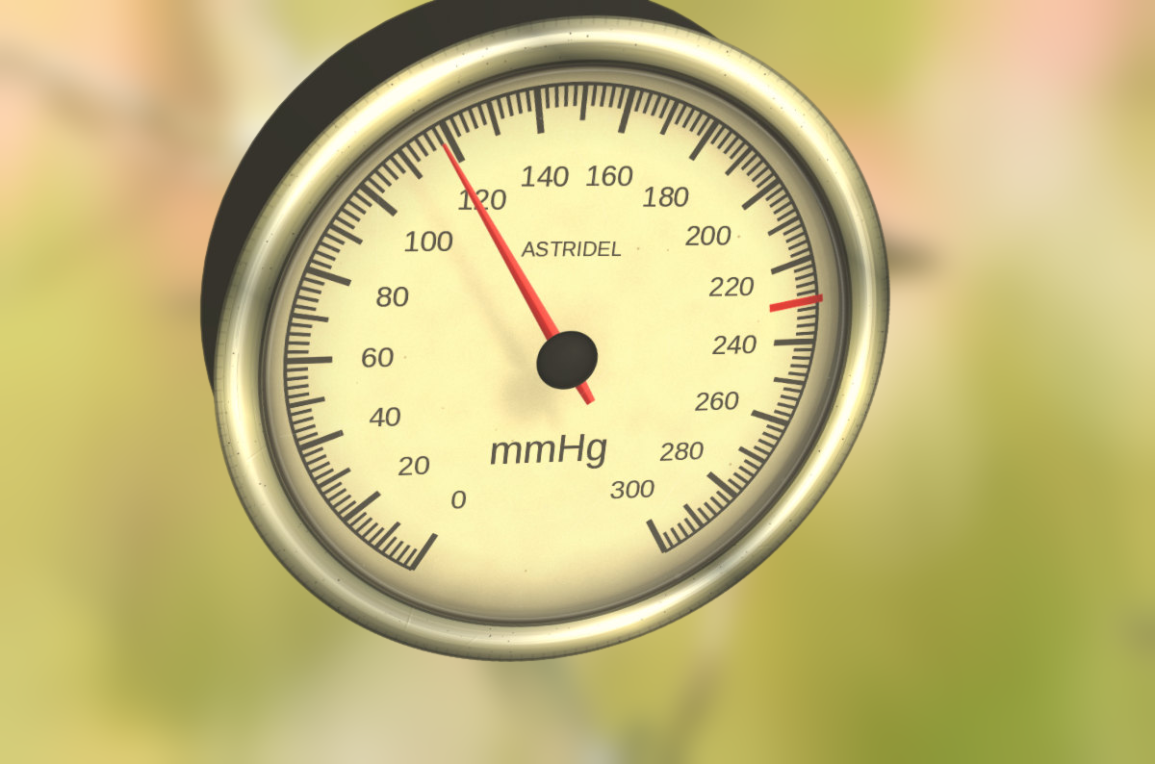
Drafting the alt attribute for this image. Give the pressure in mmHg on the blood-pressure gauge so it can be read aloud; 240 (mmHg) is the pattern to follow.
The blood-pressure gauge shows 118 (mmHg)
